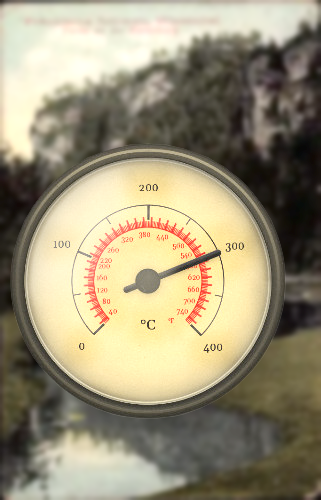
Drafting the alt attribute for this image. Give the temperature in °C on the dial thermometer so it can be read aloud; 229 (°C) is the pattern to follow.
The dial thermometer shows 300 (°C)
